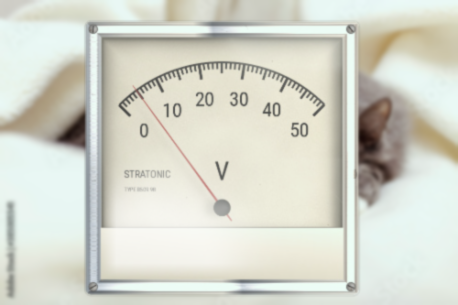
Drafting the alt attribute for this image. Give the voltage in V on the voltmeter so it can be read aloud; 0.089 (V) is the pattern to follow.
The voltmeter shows 5 (V)
